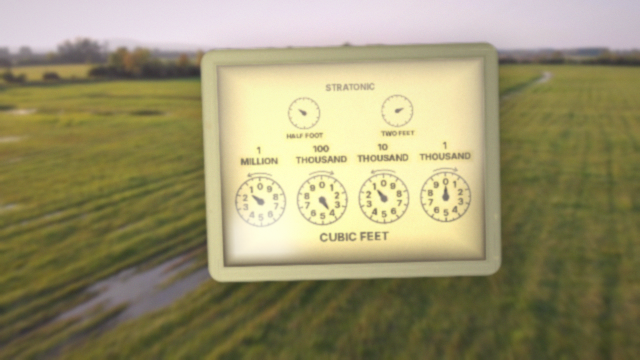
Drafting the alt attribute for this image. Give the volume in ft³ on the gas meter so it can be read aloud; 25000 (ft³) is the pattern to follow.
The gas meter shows 141000 (ft³)
